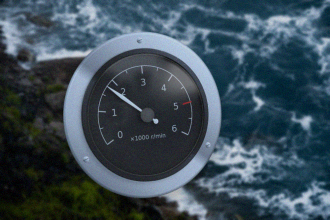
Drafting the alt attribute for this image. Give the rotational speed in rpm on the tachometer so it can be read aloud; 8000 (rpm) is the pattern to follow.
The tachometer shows 1750 (rpm)
